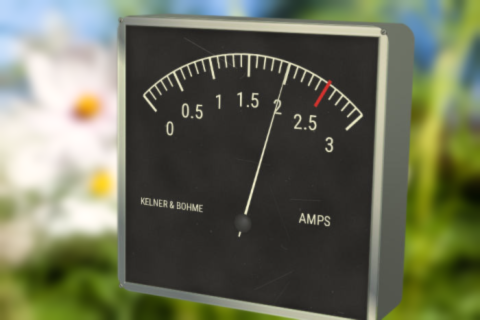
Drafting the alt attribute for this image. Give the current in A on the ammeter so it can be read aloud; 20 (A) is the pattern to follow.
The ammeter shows 2 (A)
